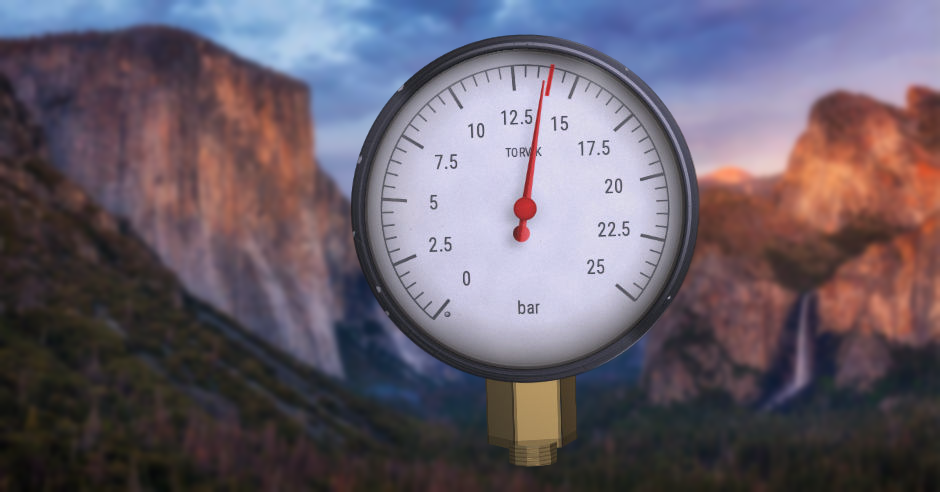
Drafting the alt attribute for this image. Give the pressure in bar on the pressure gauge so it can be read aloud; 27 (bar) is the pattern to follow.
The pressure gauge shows 13.75 (bar)
